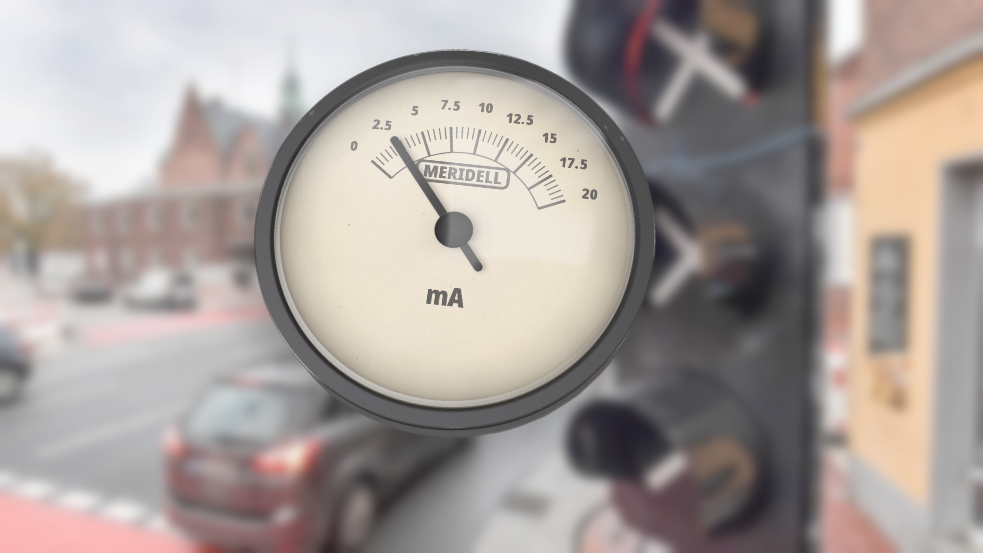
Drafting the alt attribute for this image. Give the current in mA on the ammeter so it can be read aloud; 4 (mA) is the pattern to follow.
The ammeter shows 2.5 (mA)
